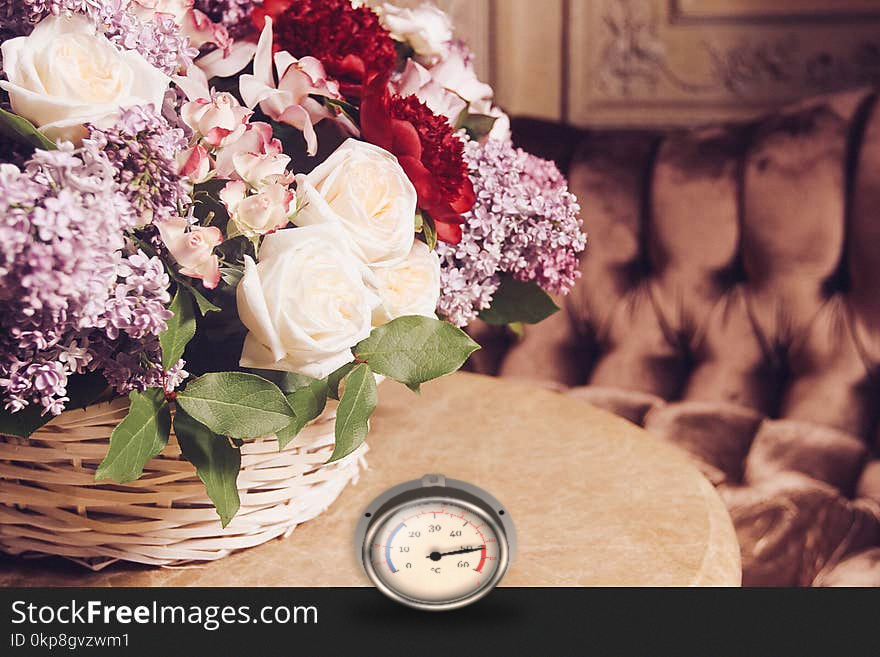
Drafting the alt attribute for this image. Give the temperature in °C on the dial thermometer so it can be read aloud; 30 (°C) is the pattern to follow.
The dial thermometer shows 50 (°C)
